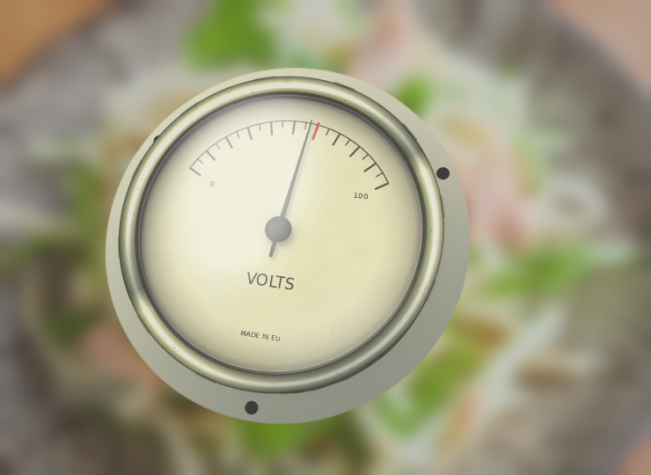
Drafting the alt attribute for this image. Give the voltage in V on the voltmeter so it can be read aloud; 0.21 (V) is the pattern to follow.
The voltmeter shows 57.5 (V)
